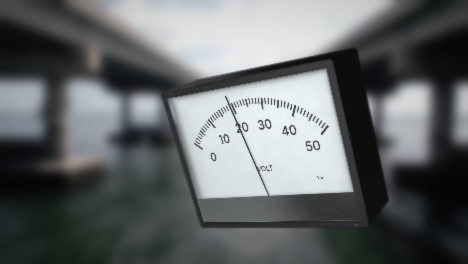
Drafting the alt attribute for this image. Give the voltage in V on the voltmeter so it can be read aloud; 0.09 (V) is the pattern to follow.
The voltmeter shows 20 (V)
